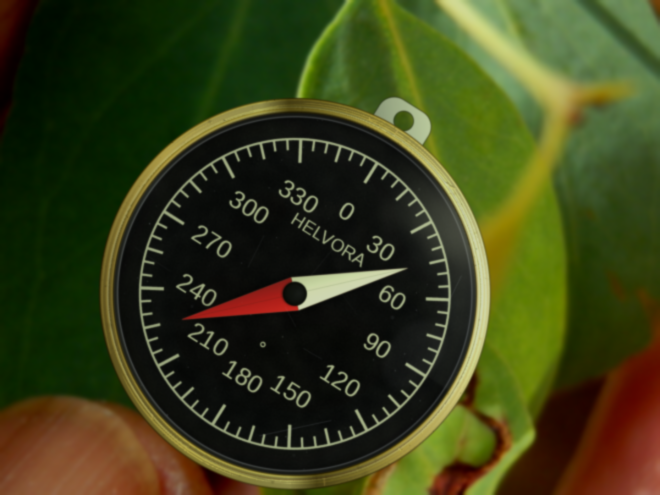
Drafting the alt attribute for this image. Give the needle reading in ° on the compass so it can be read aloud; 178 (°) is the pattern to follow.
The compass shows 225 (°)
